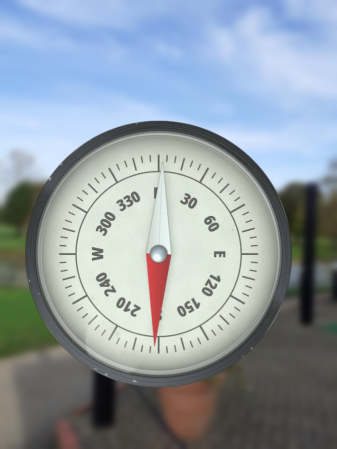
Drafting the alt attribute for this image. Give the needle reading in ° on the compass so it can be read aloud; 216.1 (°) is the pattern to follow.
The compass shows 182.5 (°)
